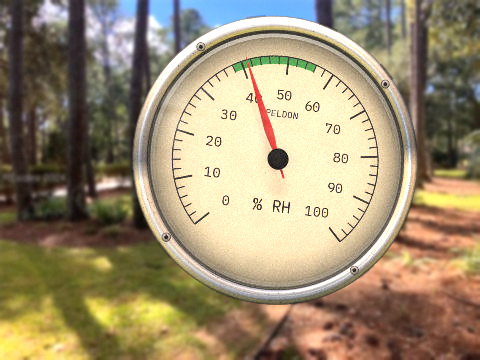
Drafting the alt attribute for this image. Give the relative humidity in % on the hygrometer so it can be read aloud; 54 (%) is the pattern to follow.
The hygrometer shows 41 (%)
